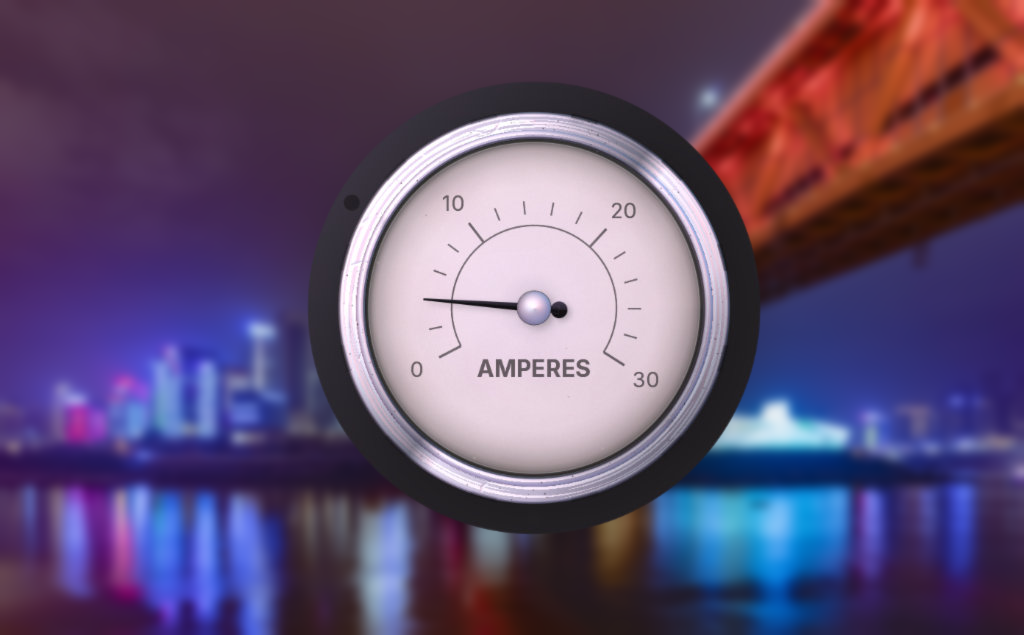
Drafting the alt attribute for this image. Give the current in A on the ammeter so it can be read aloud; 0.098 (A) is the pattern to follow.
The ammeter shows 4 (A)
